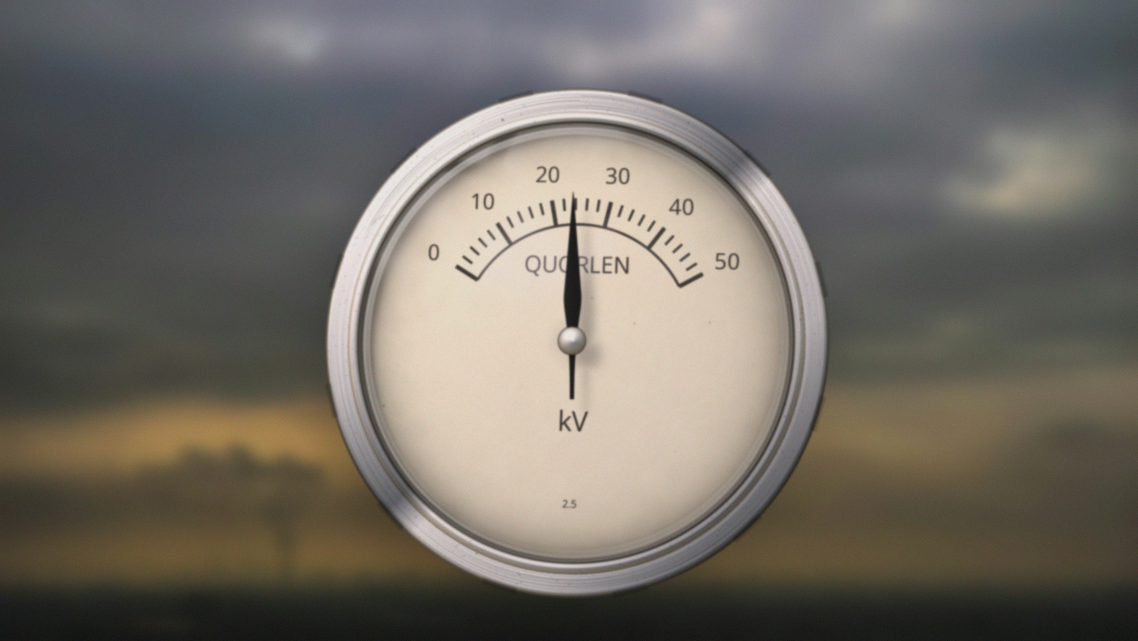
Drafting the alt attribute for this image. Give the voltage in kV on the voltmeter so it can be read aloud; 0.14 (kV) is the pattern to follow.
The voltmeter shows 24 (kV)
